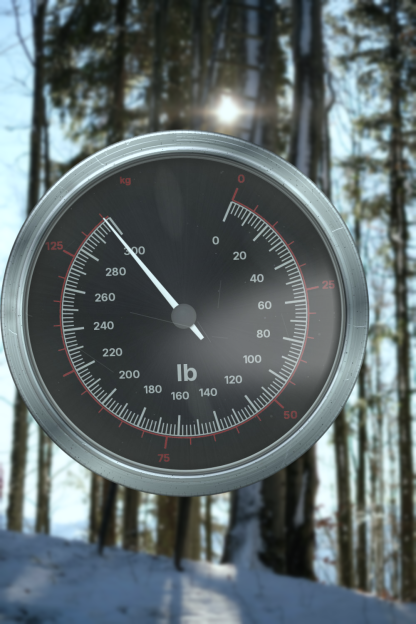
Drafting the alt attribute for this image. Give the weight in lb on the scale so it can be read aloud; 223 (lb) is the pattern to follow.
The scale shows 298 (lb)
